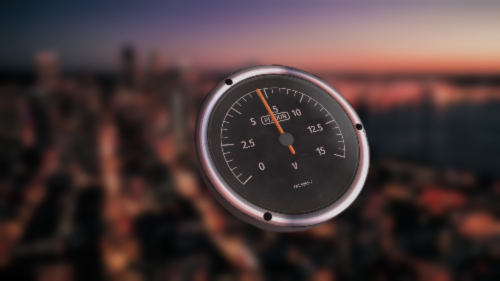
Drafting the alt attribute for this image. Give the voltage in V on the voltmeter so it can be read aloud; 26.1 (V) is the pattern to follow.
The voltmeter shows 7 (V)
